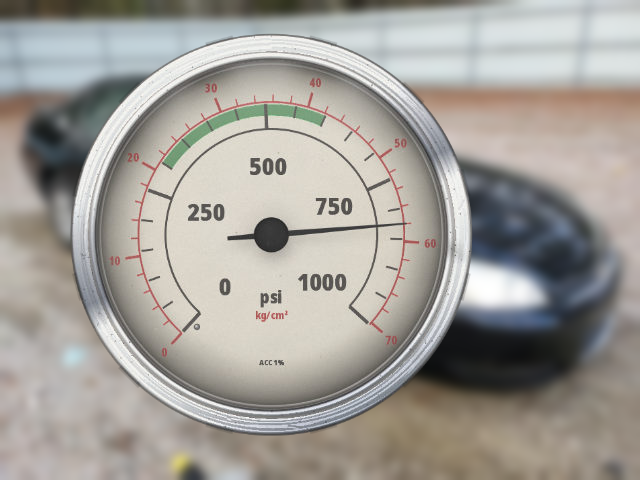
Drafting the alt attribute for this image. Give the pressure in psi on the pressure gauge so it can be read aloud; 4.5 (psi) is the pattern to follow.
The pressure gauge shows 825 (psi)
